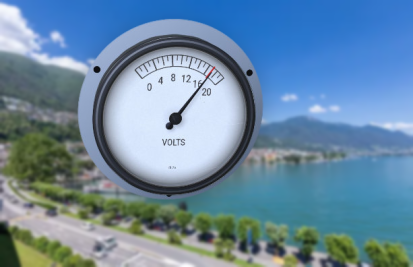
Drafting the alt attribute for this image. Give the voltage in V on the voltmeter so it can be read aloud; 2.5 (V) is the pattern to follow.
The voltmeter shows 17 (V)
